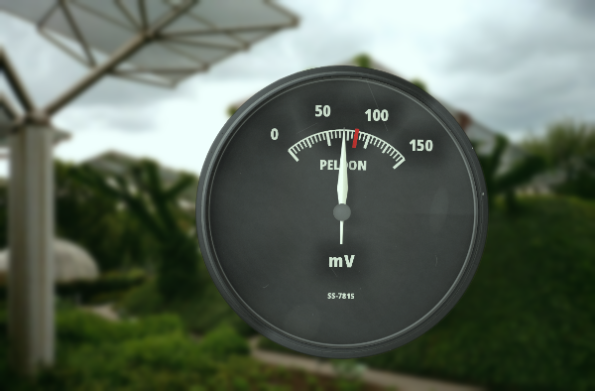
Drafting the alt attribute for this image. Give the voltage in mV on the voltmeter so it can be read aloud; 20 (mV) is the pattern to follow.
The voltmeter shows 70 (mV)
